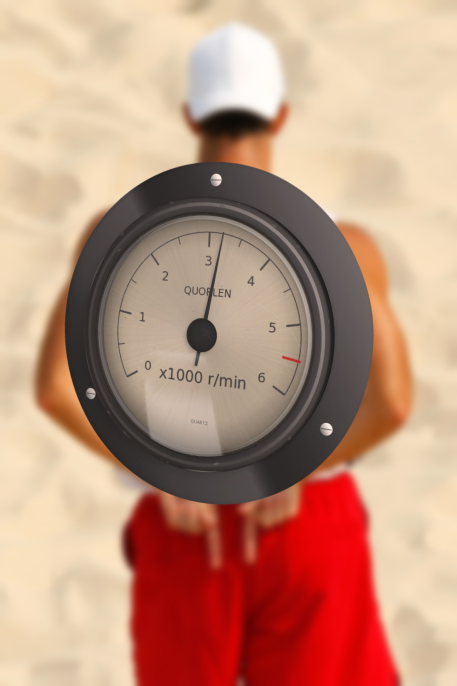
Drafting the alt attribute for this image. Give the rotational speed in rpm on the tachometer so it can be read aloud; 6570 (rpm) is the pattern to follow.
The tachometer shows 3250 (rpm)
